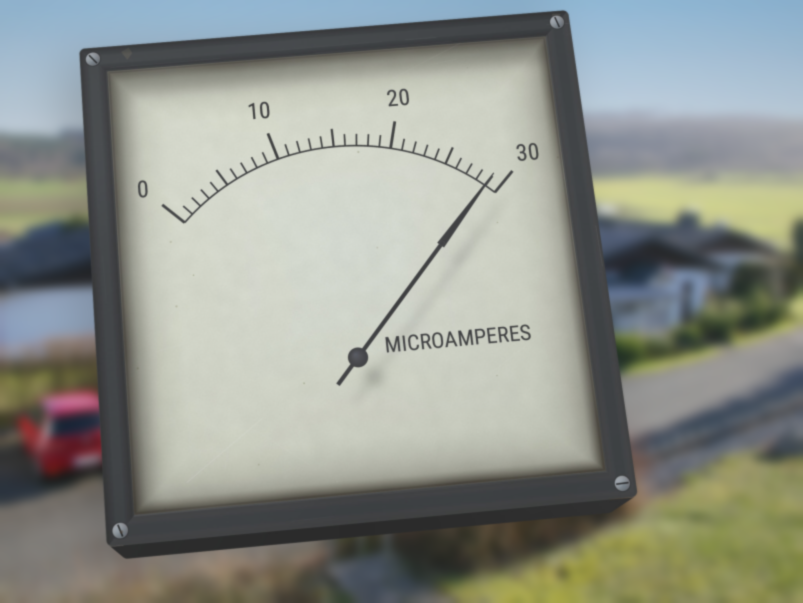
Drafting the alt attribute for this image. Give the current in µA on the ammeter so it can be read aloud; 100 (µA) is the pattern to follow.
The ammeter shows 29 (µA)
